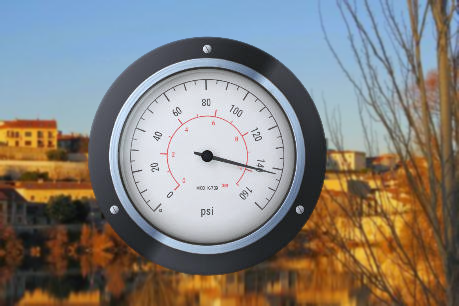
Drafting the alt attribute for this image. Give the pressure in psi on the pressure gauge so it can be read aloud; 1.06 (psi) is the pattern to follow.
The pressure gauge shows 142.5 (psi)
